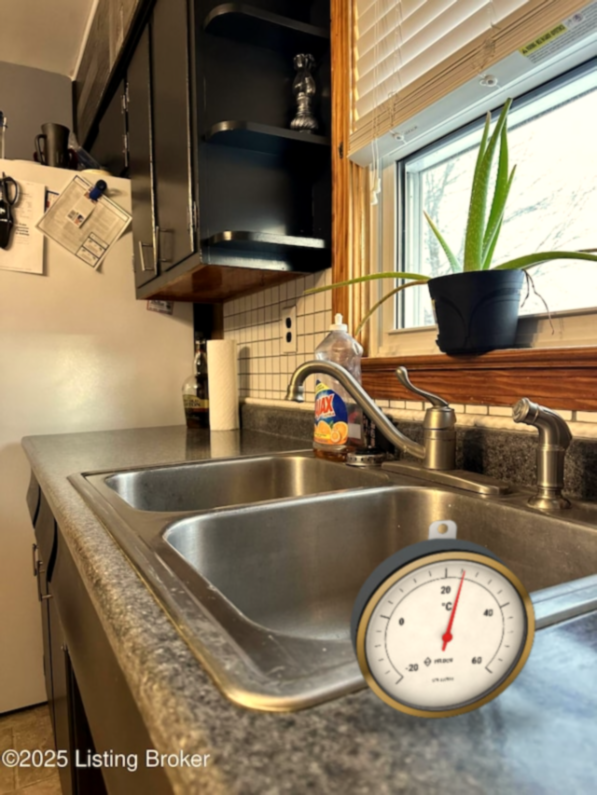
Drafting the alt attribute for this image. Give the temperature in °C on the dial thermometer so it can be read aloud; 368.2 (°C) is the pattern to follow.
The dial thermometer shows 24 (°C)
